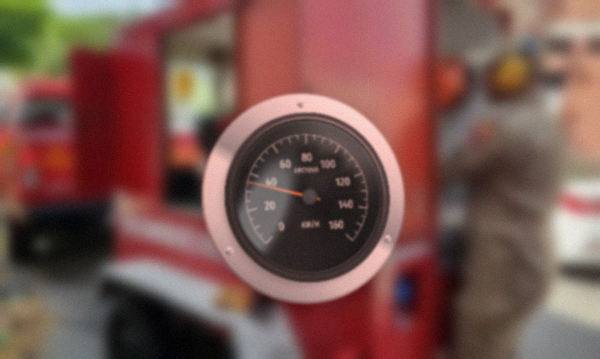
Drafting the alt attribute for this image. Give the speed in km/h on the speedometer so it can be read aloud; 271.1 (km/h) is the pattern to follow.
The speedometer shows 35 (km/h)
